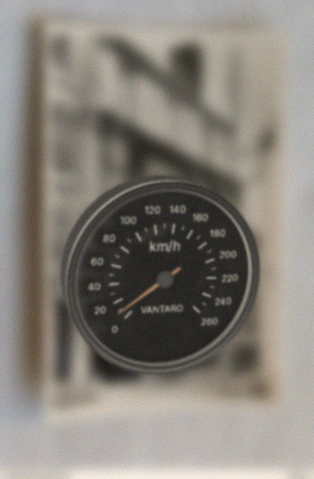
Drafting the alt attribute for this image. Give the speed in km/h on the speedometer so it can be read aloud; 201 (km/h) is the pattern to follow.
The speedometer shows 10 (km/h)
